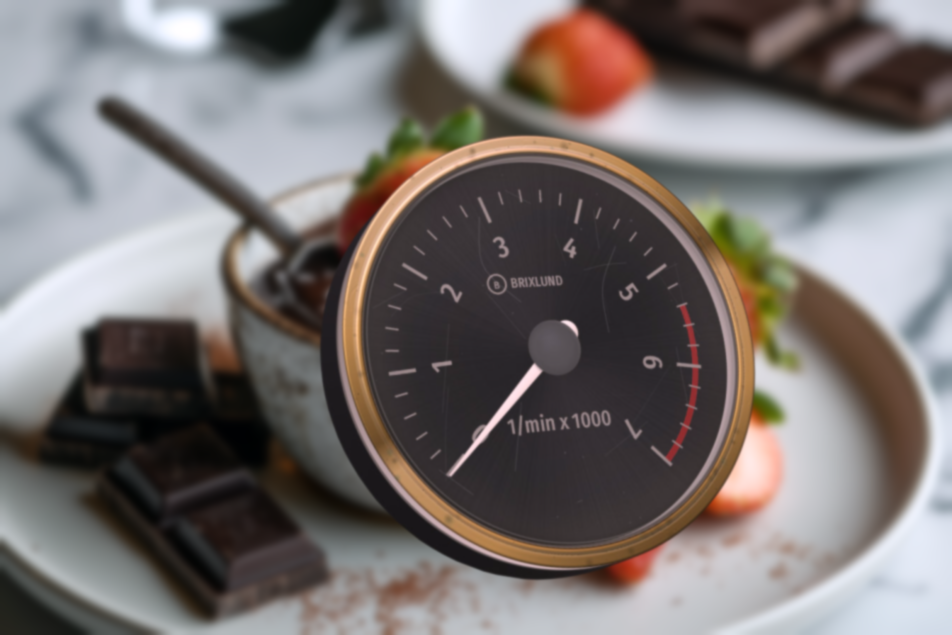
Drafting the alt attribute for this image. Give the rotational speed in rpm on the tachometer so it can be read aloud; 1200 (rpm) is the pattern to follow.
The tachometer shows 0 (rpm)
